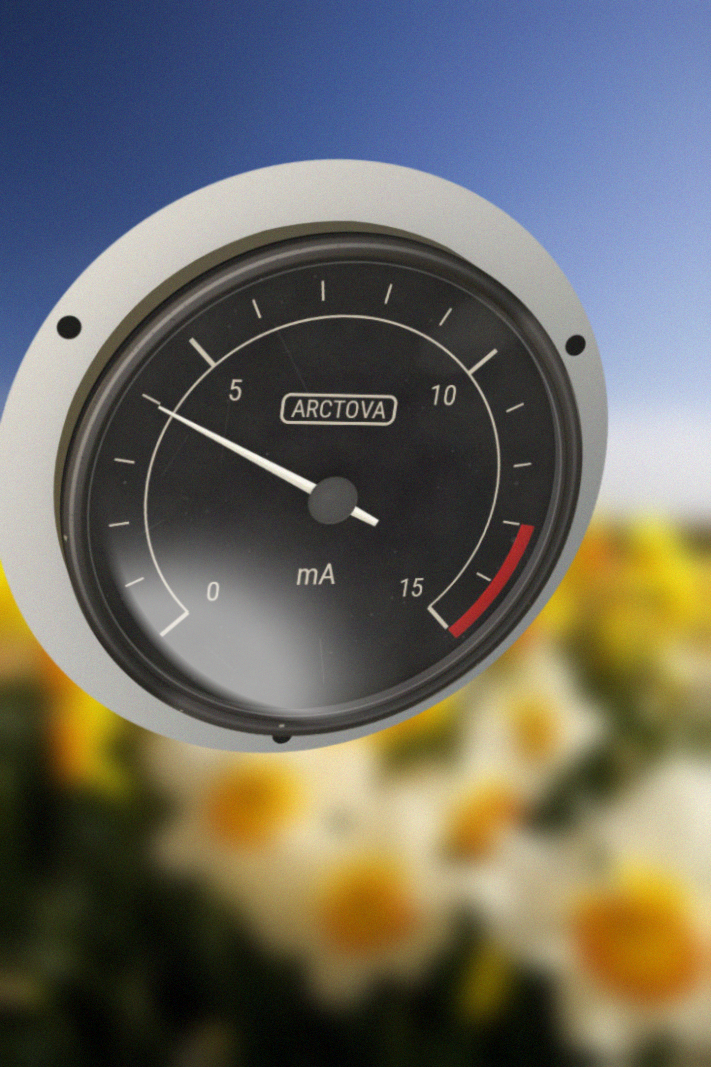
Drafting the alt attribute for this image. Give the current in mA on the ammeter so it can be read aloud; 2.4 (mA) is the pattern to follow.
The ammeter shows 4 (mA)
